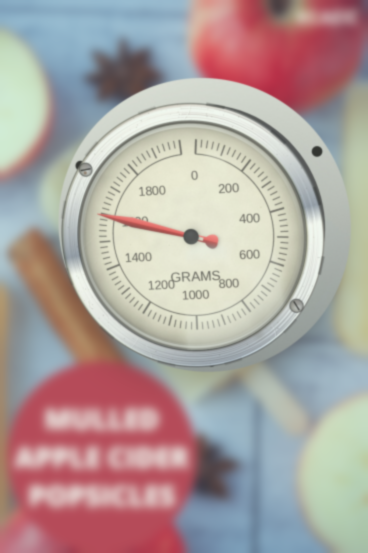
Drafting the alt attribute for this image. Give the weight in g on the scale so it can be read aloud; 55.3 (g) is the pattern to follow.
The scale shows 1600 (g)
